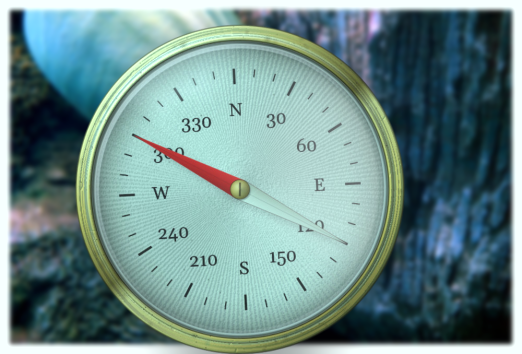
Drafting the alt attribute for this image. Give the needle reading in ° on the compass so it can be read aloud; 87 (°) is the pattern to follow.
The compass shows 300 (°)
